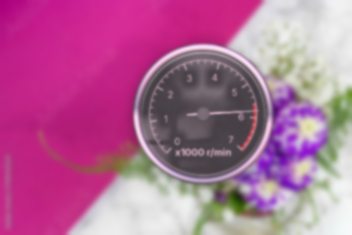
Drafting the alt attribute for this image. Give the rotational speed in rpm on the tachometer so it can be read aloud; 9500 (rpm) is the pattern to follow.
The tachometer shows 5800 (rpm)
